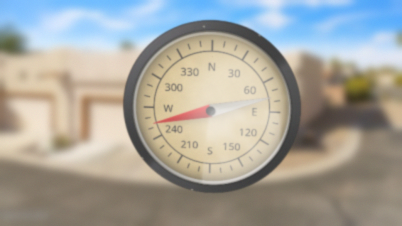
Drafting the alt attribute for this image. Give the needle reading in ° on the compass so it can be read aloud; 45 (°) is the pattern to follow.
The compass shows 255 (°)
